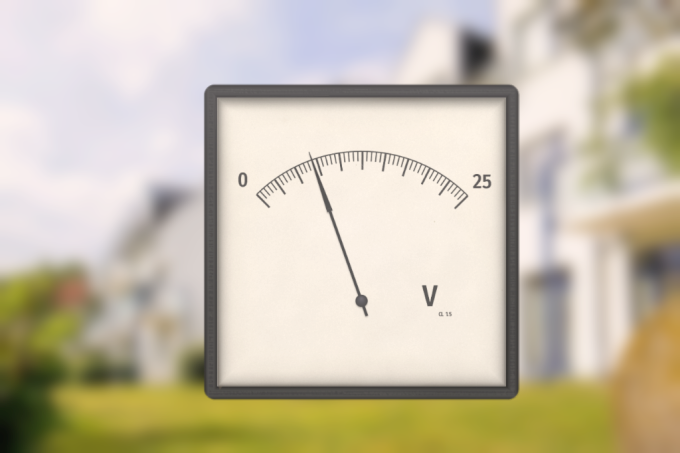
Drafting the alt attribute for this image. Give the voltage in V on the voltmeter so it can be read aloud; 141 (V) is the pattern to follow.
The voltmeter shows 7 (V)
